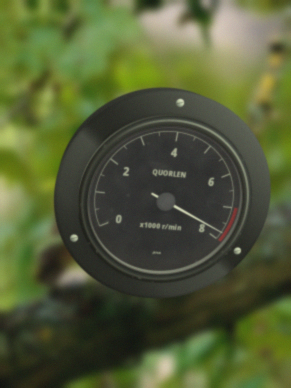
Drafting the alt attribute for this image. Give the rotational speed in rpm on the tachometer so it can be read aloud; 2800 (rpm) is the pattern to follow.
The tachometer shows 7750 (rpm)
